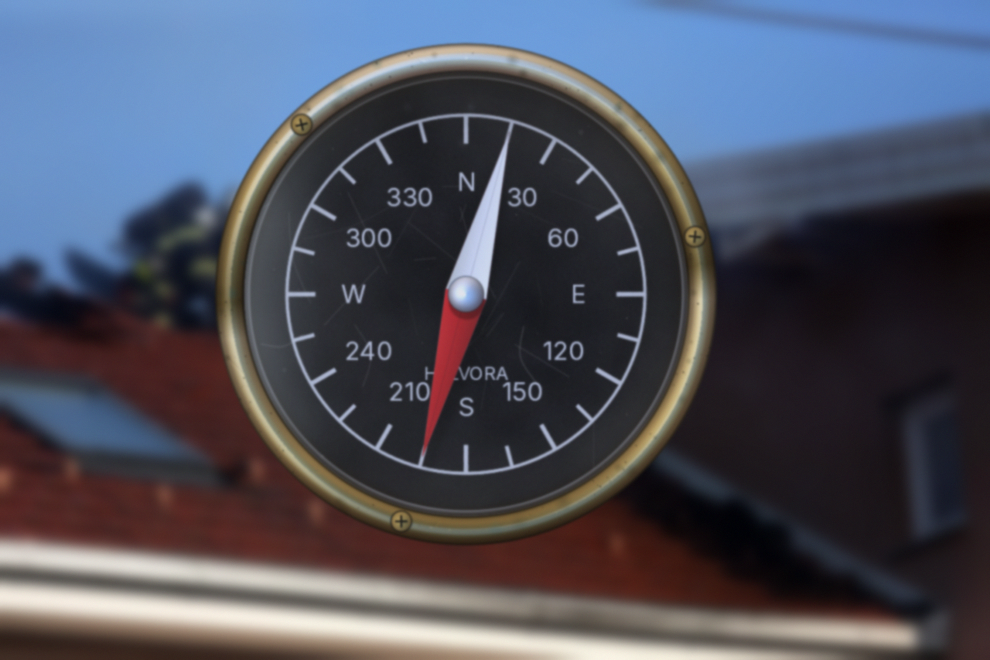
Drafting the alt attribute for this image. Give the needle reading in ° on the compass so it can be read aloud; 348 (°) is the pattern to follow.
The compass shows 195 (°)
